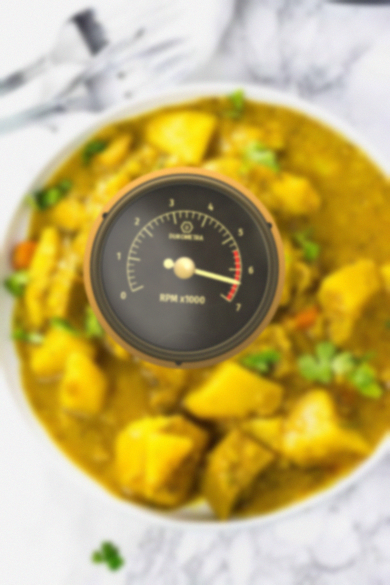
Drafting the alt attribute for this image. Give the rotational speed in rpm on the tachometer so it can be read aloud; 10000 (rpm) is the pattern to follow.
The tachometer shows 6400 (rpm)
